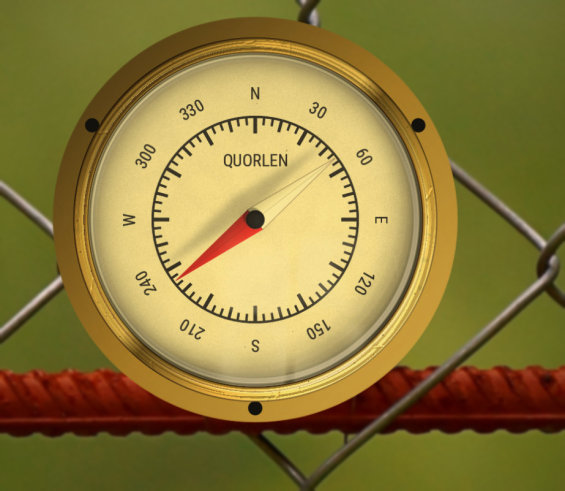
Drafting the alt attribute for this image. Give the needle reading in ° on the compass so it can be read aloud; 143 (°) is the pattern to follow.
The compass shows 232.5 (°)
